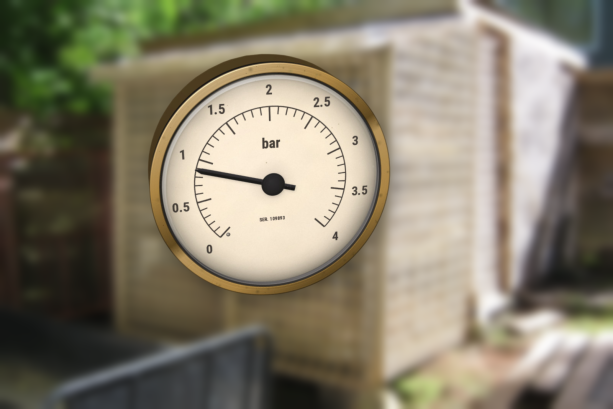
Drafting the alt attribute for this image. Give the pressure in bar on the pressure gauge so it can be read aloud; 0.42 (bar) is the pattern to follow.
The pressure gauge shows 0.9 (bar)
